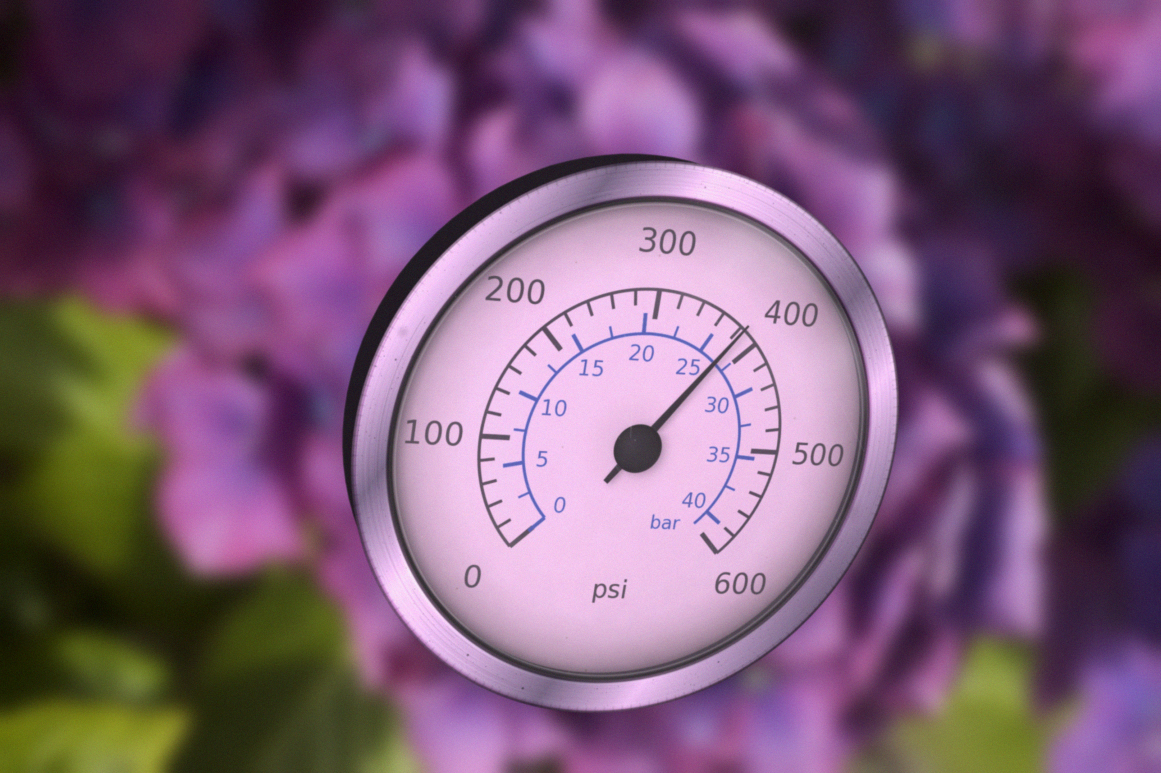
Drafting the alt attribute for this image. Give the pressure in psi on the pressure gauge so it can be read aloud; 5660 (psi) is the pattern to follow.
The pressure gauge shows 380 (psi)
